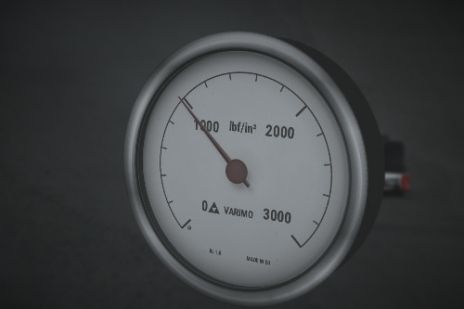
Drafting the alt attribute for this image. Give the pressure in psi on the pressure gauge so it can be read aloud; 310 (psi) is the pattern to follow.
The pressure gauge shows 1000 (psi)
